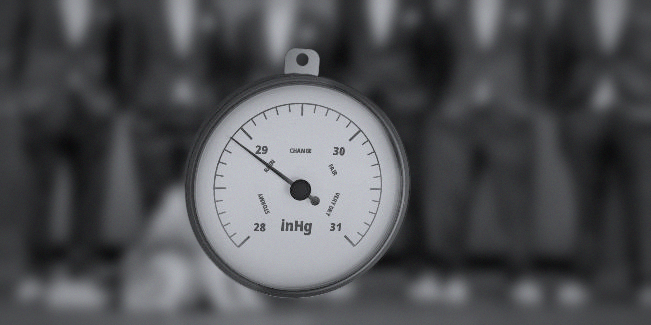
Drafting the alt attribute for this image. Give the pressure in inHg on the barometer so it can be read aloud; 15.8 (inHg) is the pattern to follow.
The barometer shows 28.9 (inHg)
